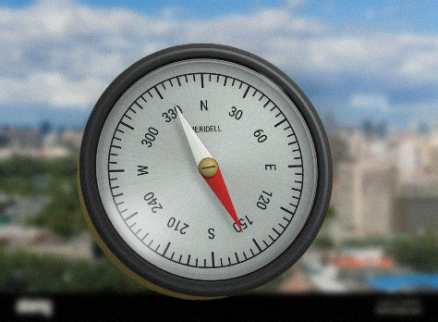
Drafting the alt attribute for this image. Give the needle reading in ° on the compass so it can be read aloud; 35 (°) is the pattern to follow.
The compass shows 155 (°)
